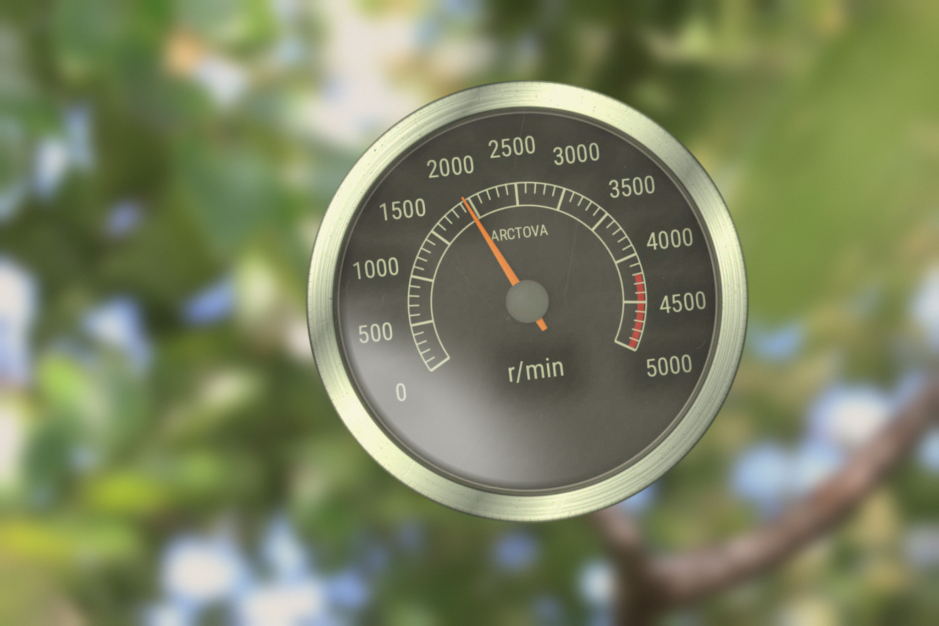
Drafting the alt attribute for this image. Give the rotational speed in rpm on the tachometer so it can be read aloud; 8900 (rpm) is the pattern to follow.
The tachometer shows 1950 (rpm)
